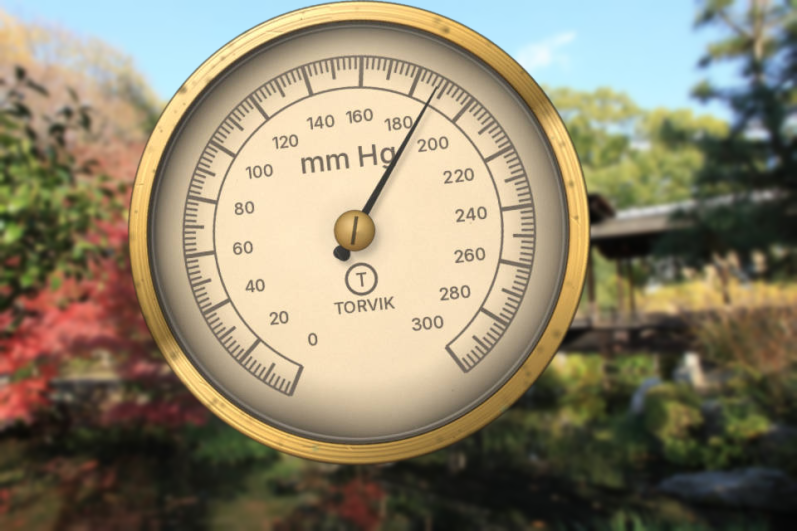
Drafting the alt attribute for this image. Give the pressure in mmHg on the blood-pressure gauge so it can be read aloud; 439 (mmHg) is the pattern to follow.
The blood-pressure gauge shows 188 (mmHg)
